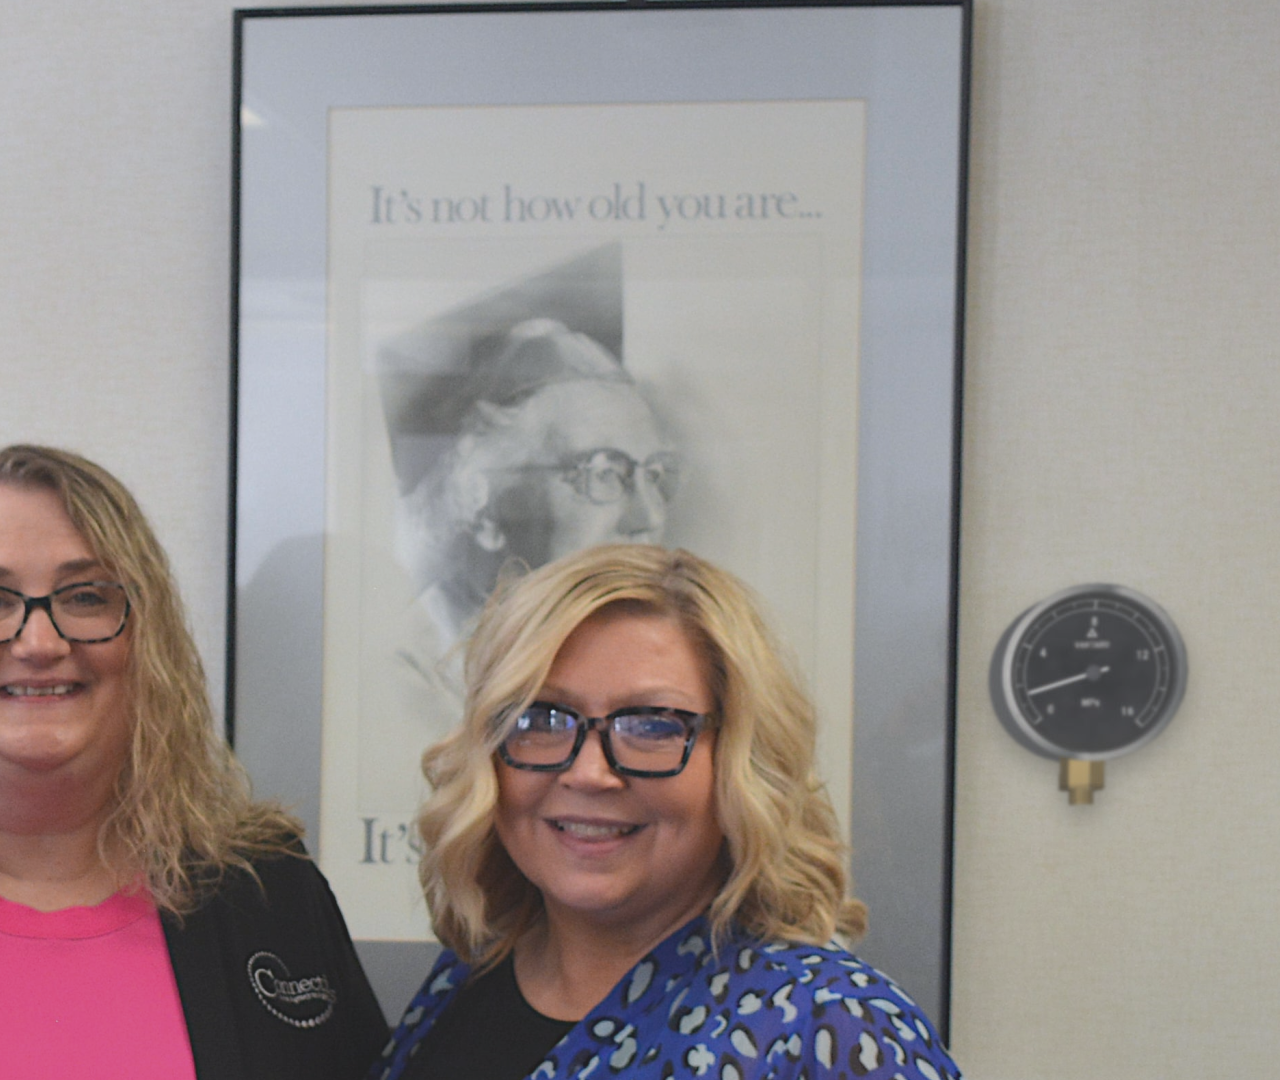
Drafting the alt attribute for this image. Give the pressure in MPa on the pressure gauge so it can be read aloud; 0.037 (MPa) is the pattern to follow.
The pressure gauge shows 1.5 (MPa)
